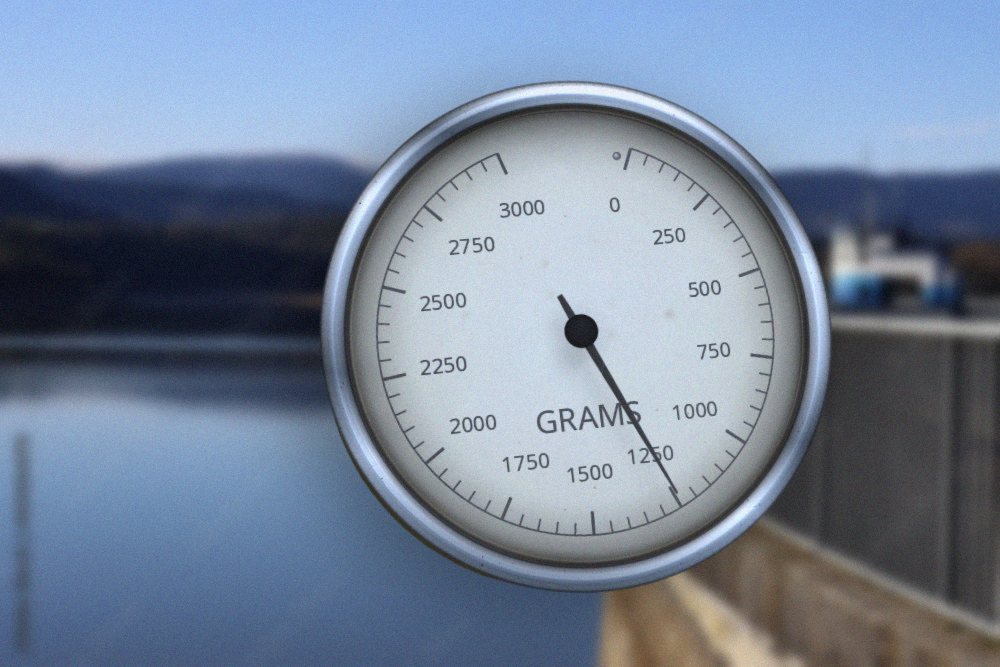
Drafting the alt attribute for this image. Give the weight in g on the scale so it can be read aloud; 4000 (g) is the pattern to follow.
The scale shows 1250 (g)
